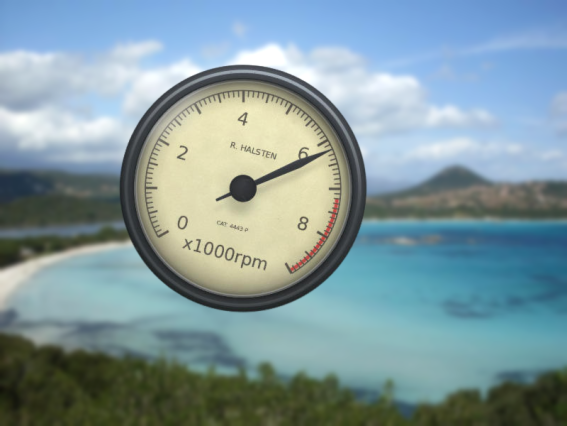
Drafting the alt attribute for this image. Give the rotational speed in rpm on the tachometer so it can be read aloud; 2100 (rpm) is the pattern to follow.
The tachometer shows 6200 (rpm)
